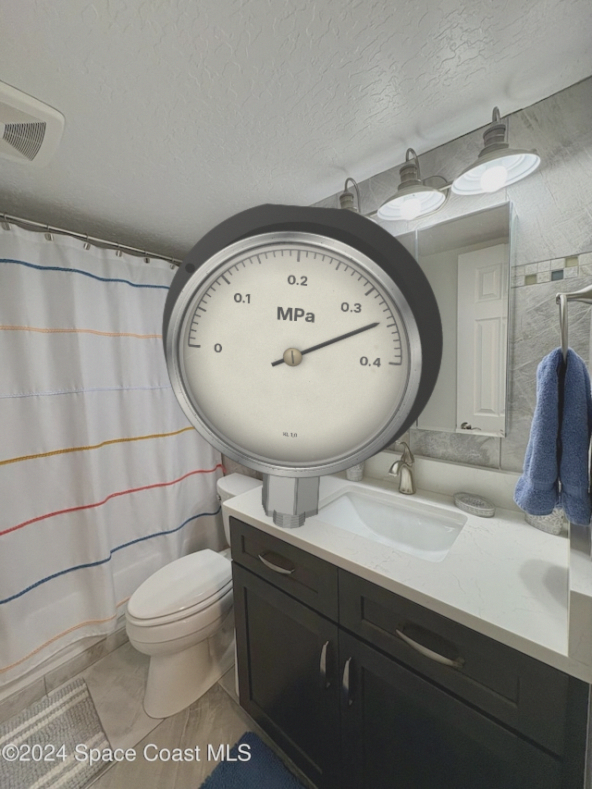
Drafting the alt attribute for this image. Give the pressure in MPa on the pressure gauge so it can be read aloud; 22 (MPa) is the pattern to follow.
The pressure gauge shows 0.34 (MPa)
